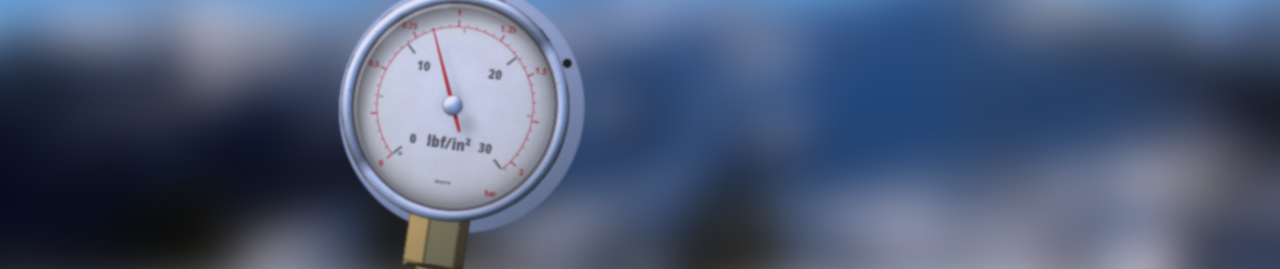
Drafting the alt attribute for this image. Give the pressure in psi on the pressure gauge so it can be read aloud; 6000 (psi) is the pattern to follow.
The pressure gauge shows 12.5 (psi)
